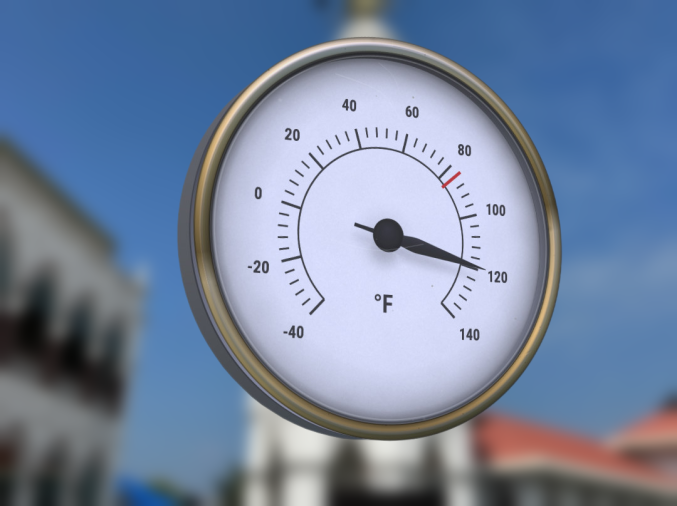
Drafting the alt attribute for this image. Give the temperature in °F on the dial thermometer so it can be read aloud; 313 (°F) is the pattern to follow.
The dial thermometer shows 120 (°F)
